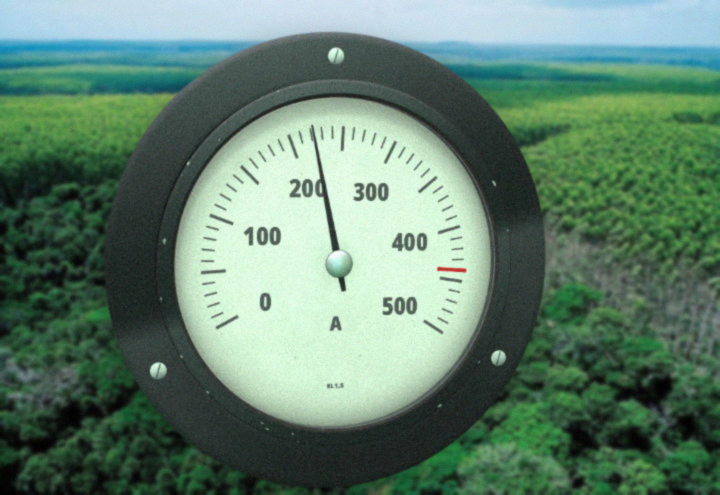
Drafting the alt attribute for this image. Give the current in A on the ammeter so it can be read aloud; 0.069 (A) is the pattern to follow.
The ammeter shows 220 (A)
